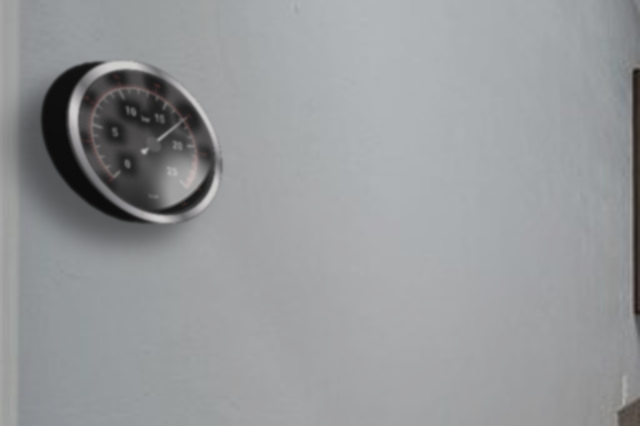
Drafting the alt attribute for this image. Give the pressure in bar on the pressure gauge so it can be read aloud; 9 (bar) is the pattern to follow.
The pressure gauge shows 17 (bar)
